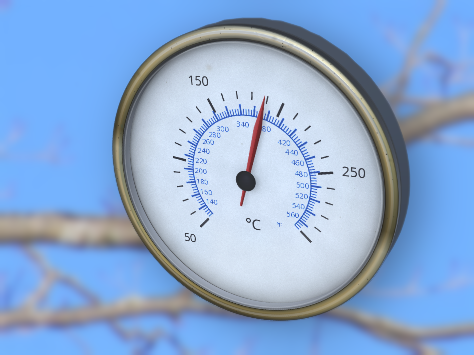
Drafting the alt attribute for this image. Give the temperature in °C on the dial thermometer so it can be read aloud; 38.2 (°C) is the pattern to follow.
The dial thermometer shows 190 (°C)
